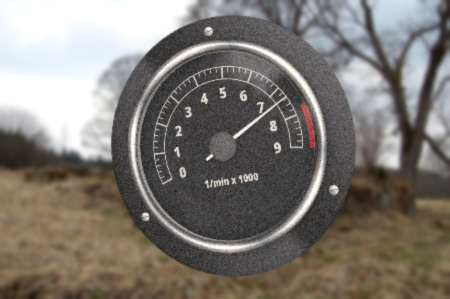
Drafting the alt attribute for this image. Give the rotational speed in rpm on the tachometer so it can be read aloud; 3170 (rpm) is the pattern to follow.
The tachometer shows 7400 (rpm)
